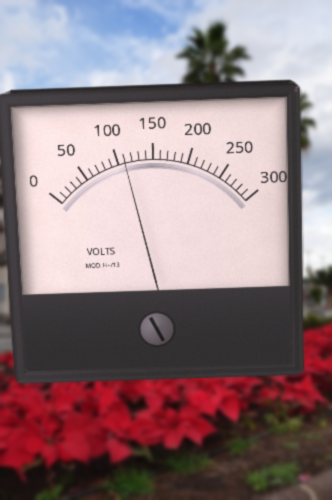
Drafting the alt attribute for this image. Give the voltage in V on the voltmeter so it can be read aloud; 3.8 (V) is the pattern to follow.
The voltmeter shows 110 (V)
